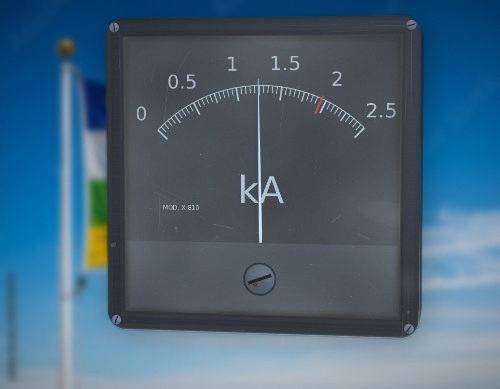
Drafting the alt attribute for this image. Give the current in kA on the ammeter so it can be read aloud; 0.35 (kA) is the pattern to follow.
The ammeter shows 1.25 (kA)
